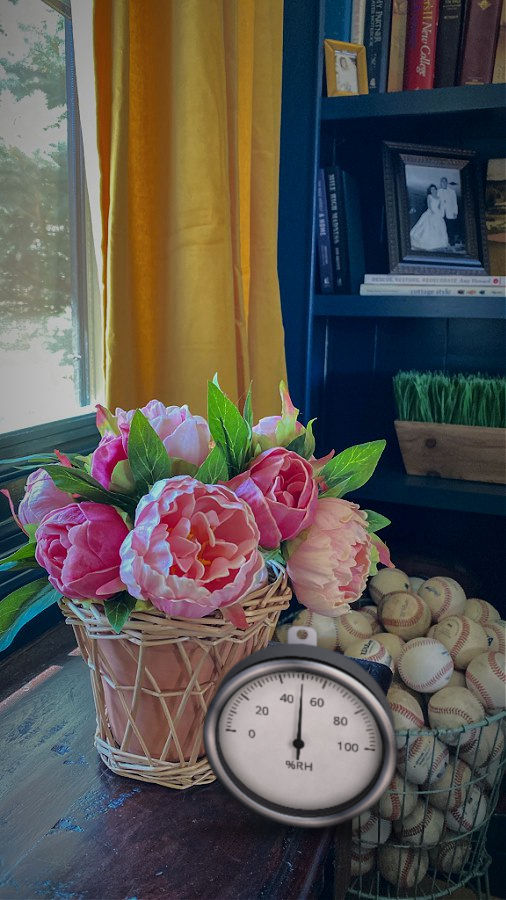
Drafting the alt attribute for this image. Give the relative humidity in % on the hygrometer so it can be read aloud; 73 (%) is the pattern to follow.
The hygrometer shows 50 (%)
